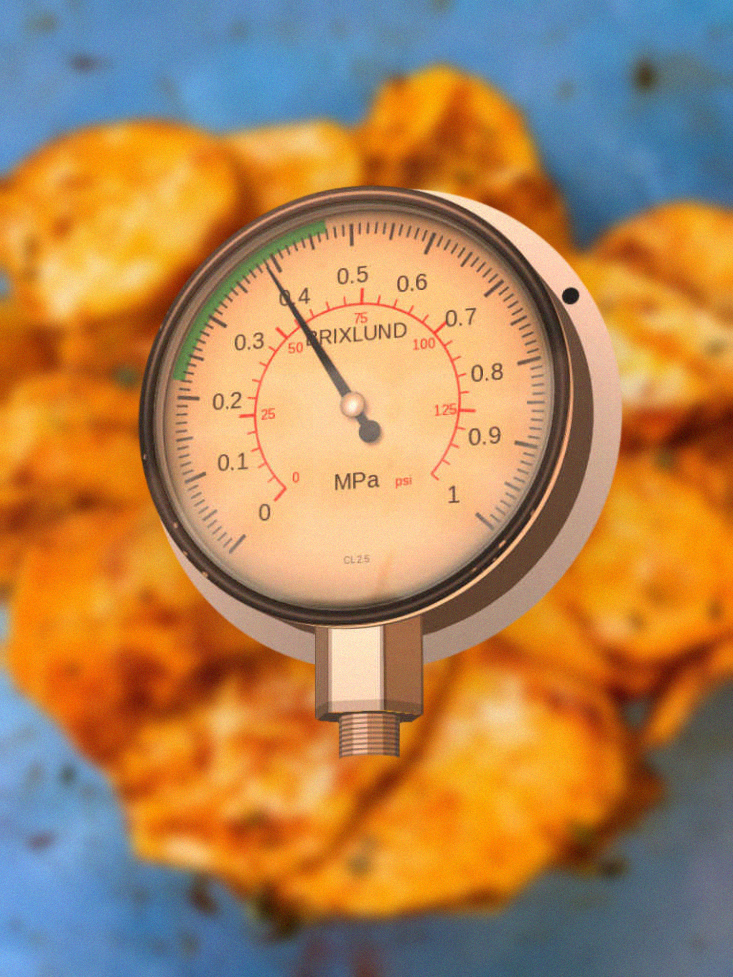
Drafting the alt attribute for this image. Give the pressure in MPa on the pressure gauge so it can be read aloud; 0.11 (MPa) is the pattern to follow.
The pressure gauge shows 0.39 (MPa)
